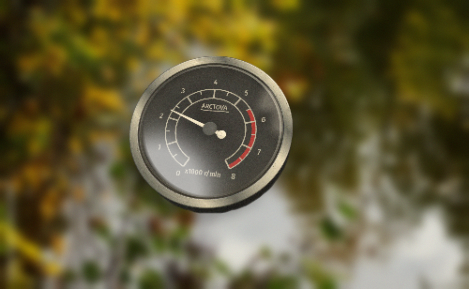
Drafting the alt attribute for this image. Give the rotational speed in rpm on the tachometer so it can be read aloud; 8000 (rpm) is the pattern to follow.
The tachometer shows 2250 (rpm)
